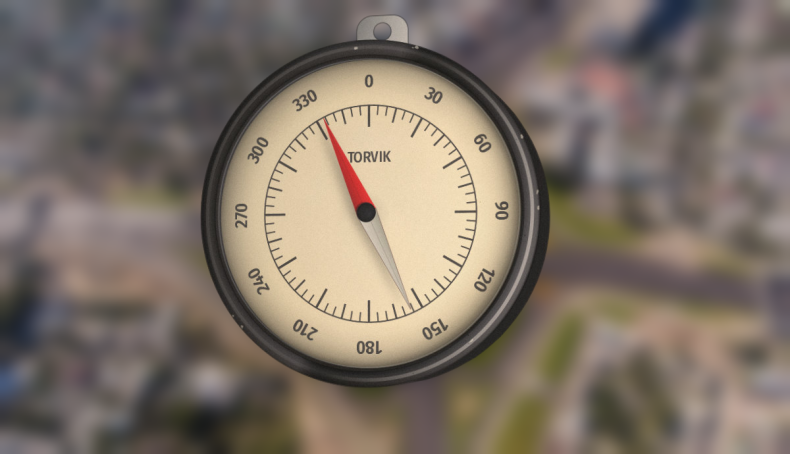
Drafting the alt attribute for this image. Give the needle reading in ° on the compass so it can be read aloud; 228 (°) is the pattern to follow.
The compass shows 335 (°)
